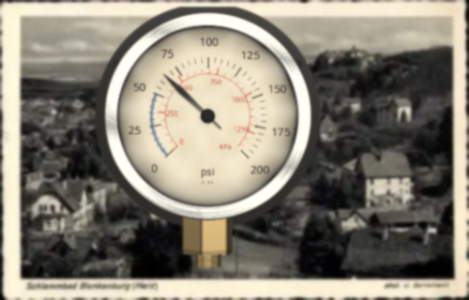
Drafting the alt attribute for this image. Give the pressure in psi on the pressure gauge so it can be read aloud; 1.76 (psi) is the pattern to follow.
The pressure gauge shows 65 (psi)
